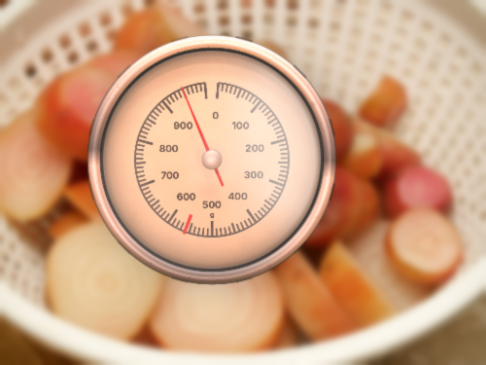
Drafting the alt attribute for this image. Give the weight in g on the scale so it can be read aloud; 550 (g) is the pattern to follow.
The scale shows 950 (g)
